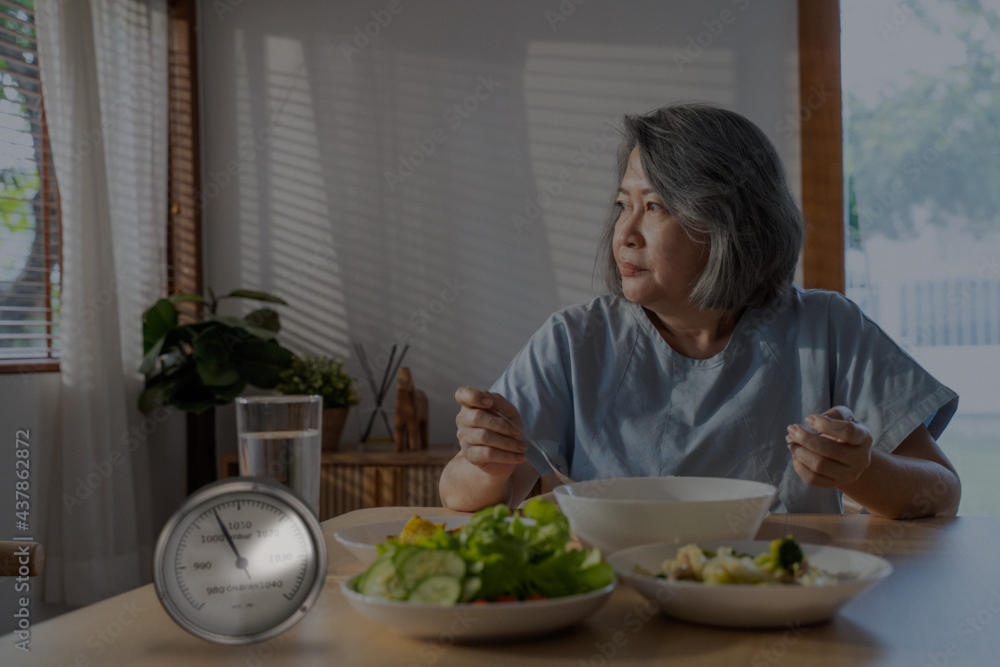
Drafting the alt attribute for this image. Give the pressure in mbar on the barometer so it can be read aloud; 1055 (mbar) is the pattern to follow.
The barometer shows 1005 (mbar)
